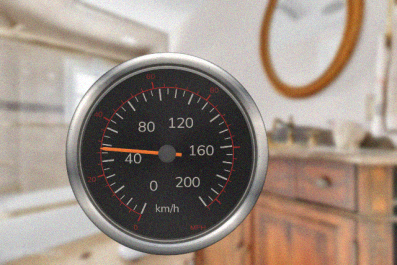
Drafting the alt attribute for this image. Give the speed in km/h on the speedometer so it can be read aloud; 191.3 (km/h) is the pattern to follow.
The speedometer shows 47.5 (km/h)
